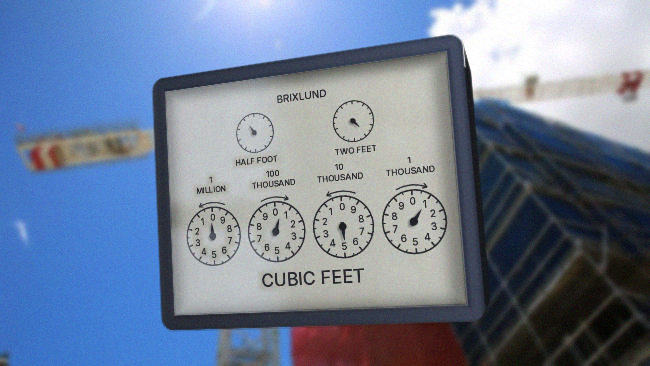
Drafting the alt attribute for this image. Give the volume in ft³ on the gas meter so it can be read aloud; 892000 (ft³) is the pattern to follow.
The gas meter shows 5100 (ft³)
